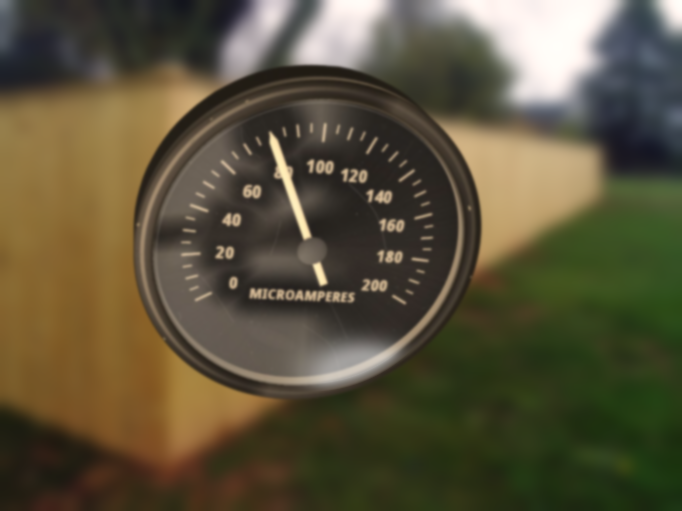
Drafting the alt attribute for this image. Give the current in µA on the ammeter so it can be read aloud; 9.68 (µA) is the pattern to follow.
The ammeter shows 80 (µA)
